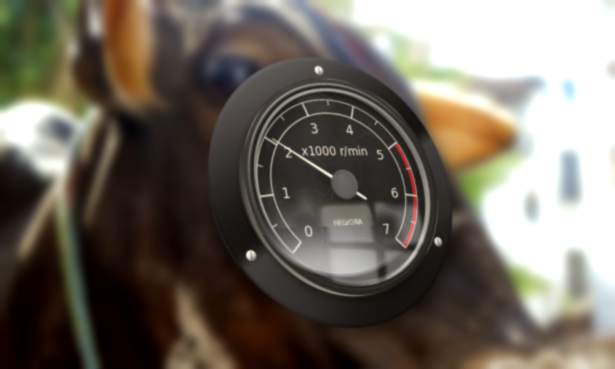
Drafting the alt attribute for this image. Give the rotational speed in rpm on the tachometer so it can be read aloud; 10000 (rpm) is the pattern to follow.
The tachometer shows 2000 (rpm)
